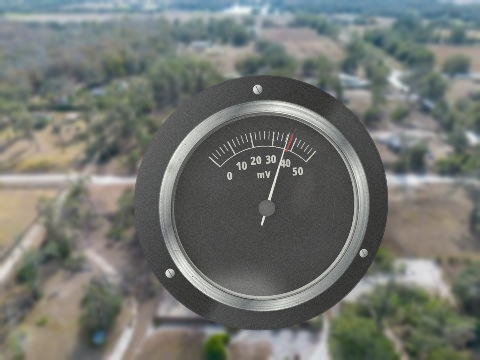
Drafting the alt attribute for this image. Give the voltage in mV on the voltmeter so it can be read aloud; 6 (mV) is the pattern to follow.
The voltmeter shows 36 (mV)
